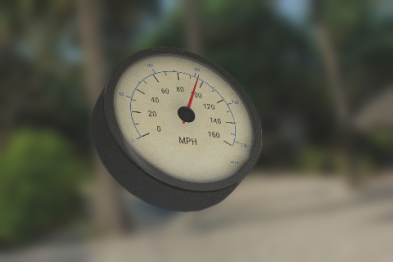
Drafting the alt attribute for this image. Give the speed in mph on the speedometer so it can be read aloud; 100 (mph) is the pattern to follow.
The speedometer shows 95 (mph)
